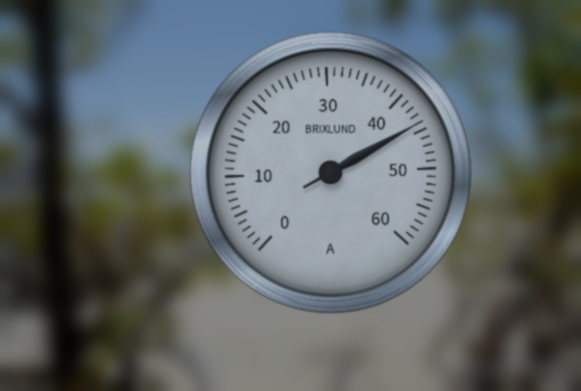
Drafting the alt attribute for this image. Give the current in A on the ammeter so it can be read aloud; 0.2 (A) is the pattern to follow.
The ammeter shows 44 (A)
